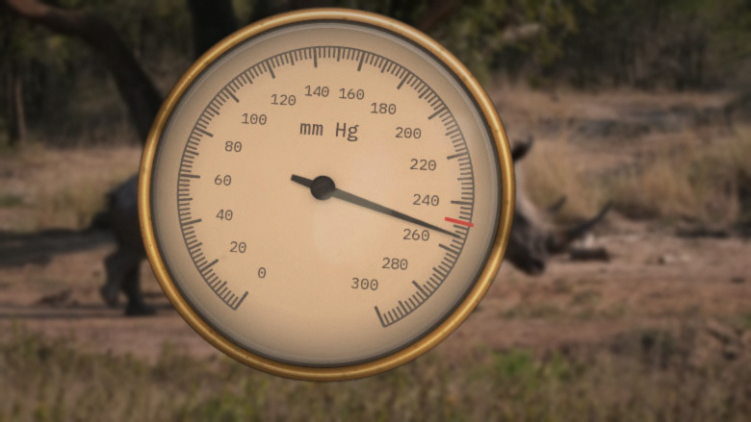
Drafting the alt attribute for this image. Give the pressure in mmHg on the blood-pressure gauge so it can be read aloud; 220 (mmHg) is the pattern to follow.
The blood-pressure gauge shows 254 (mmHg)
